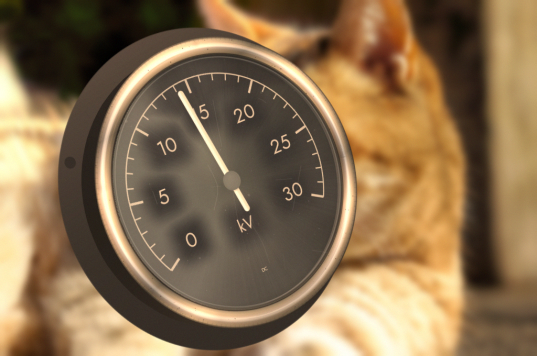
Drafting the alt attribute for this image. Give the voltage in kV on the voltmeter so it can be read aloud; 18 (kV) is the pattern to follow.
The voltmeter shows 14 (kV)
